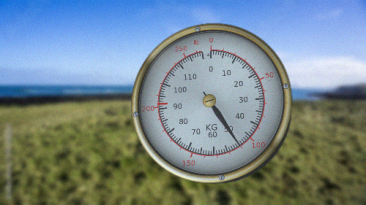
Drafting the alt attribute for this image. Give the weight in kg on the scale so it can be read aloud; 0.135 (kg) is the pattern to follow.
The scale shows 50 (kg)
